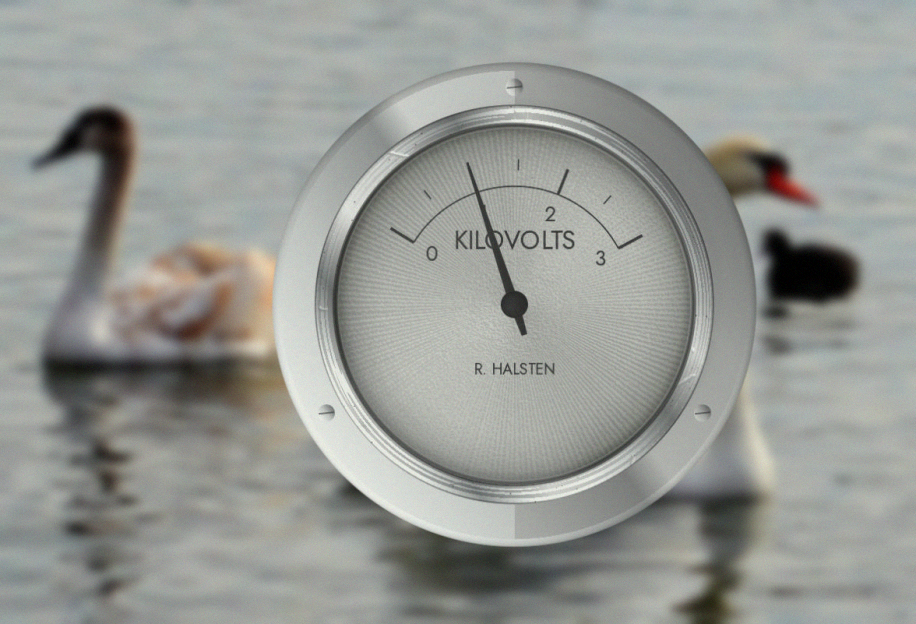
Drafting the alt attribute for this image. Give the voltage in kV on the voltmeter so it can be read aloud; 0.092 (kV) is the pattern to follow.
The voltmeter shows 1 (kV)
